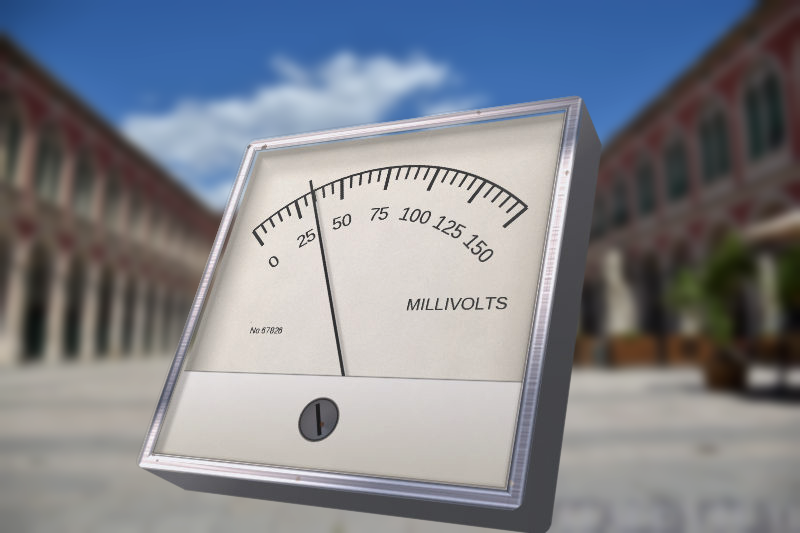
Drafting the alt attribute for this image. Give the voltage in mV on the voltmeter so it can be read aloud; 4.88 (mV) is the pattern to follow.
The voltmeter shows 35 (mV)
